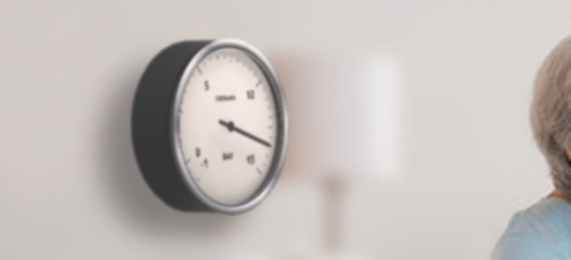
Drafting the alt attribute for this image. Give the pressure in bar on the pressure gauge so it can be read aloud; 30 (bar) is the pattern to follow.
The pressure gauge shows 13.5 (bar)
